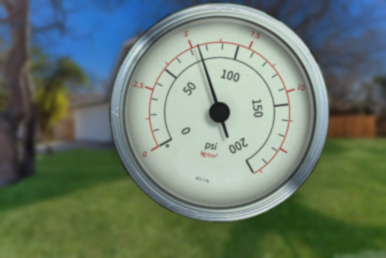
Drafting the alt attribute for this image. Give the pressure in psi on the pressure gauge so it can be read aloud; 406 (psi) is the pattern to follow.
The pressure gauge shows 75 (psi)
